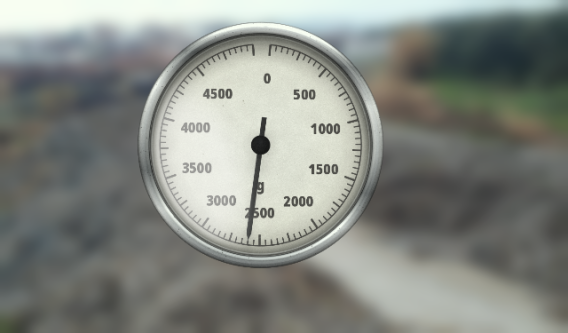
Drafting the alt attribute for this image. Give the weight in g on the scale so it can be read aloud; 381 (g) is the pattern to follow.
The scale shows 2600 (g)
